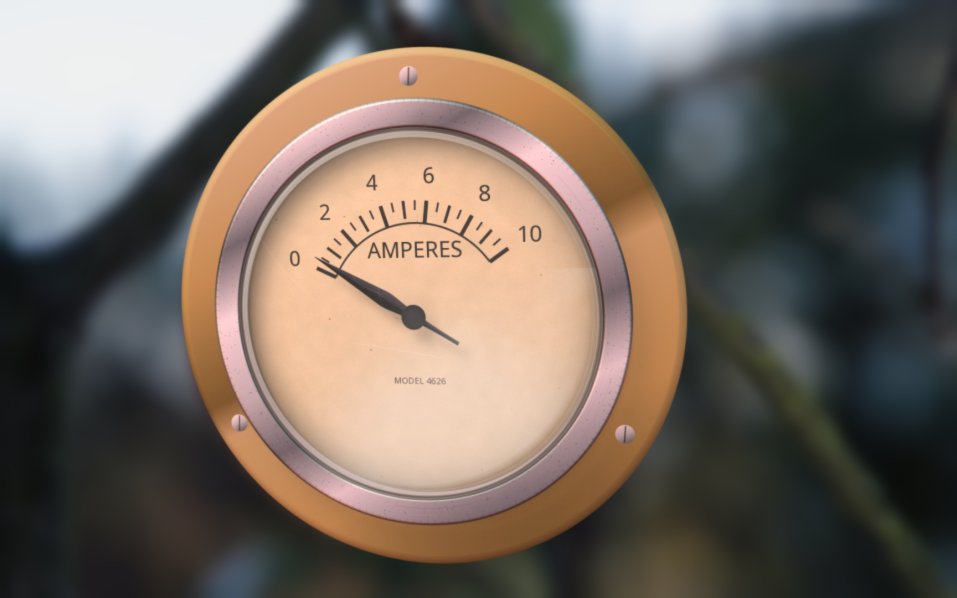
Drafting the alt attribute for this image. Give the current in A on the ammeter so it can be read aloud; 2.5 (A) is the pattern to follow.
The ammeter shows 0.5 (A)
